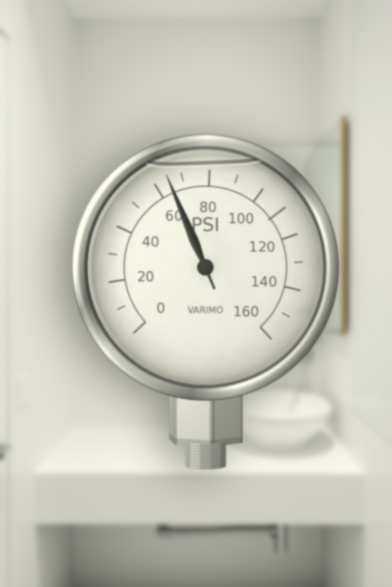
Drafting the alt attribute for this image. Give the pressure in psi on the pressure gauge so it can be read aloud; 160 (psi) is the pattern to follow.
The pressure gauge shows 65 (psi)
